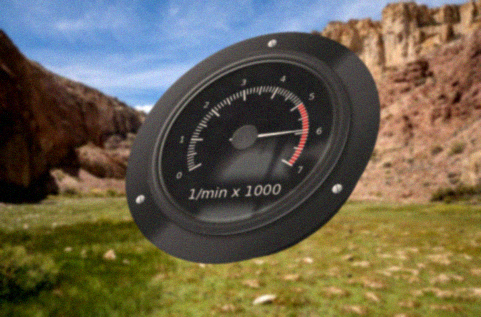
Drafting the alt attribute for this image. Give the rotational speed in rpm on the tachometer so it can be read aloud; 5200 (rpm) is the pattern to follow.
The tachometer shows 6000 (rpm)
